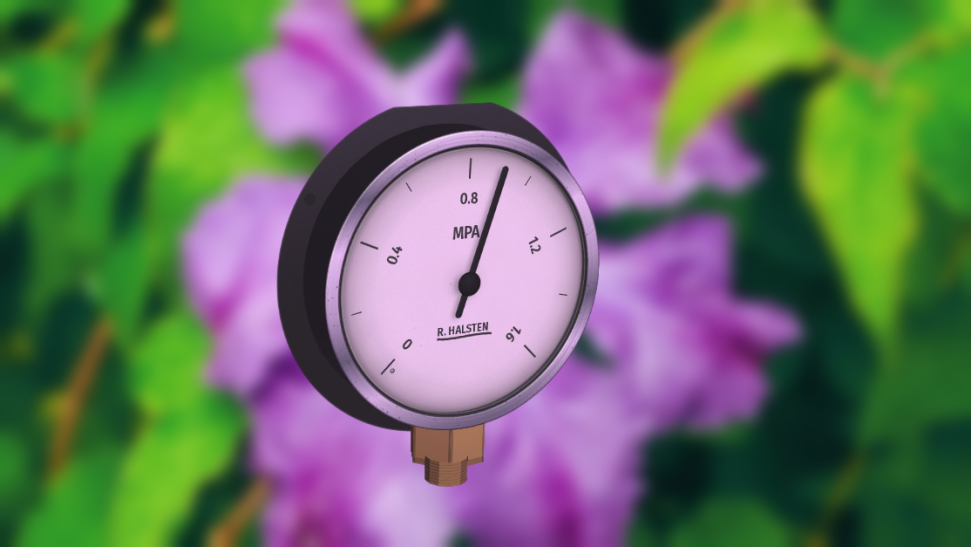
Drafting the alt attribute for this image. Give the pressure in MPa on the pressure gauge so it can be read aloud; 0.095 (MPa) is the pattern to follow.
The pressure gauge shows 0.9 (MPa)
